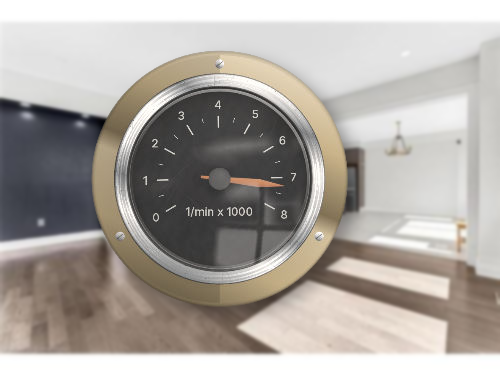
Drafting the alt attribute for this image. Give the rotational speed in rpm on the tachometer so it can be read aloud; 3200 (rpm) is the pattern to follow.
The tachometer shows 7250 (rpm)
